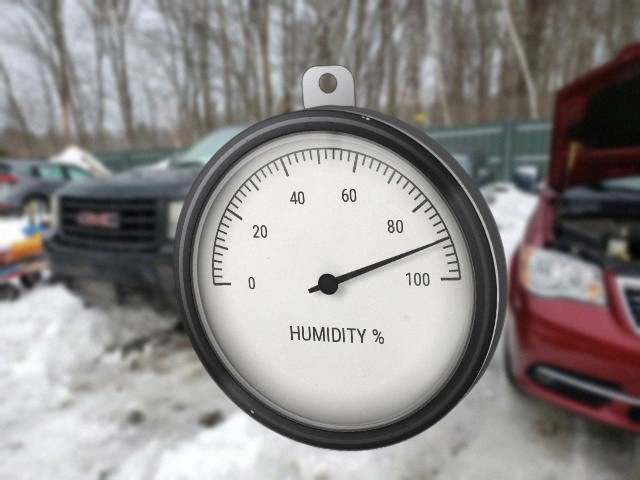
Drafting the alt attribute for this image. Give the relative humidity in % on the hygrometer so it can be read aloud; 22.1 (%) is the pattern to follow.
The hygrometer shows 90 (%)
